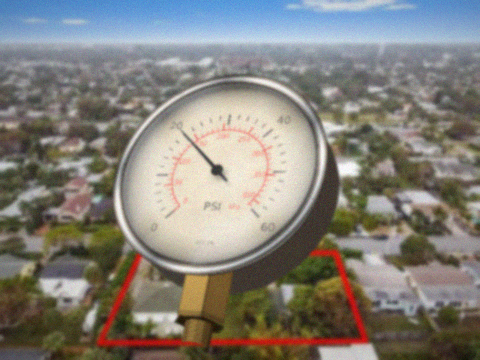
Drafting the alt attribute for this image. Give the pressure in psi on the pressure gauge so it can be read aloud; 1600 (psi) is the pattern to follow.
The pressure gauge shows 20 (psi)
